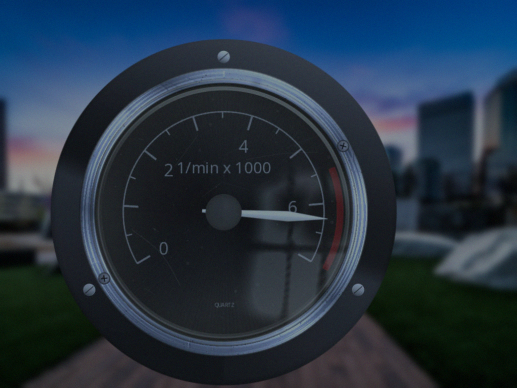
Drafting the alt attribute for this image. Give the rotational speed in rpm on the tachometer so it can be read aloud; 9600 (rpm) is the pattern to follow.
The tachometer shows 6250 (rpm)
